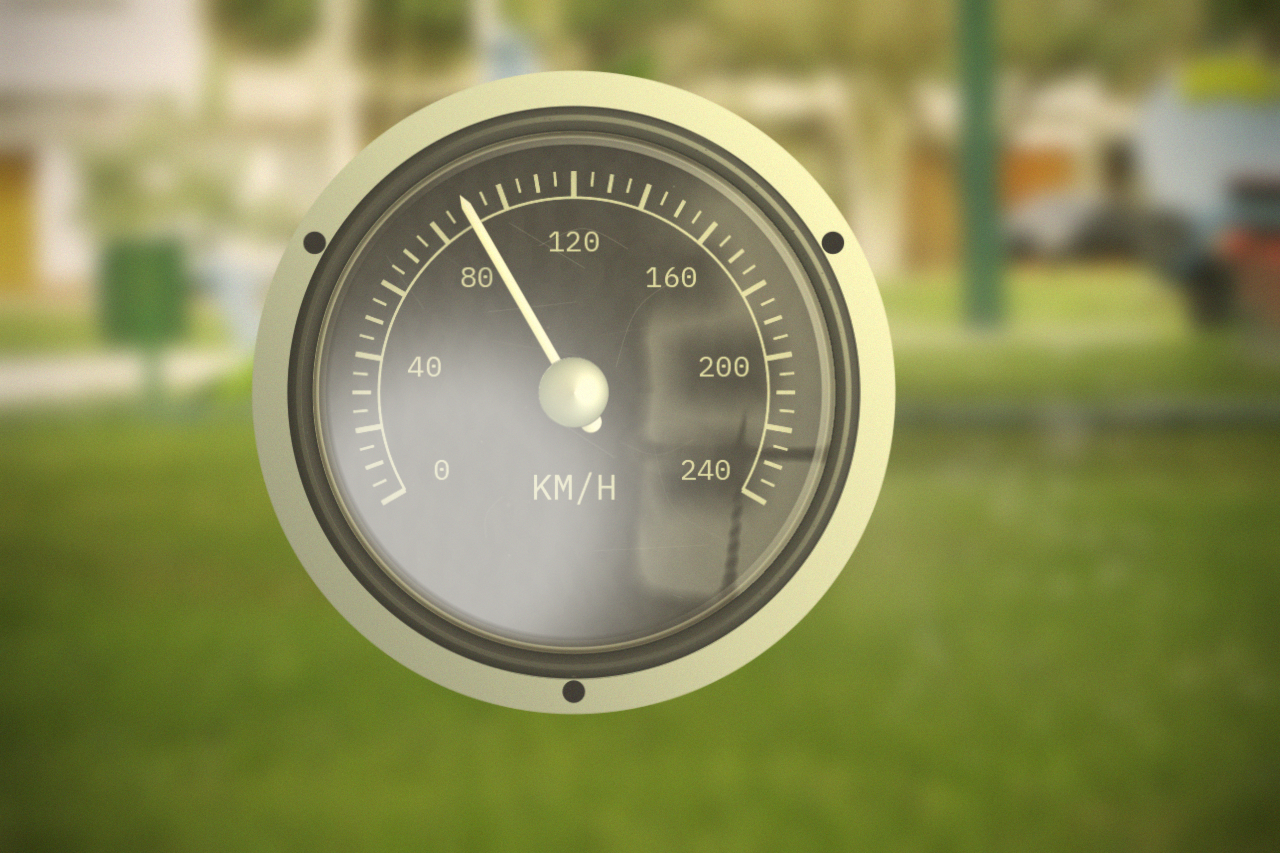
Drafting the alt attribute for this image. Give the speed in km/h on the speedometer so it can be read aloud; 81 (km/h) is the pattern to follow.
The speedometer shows 90 (km/h)
